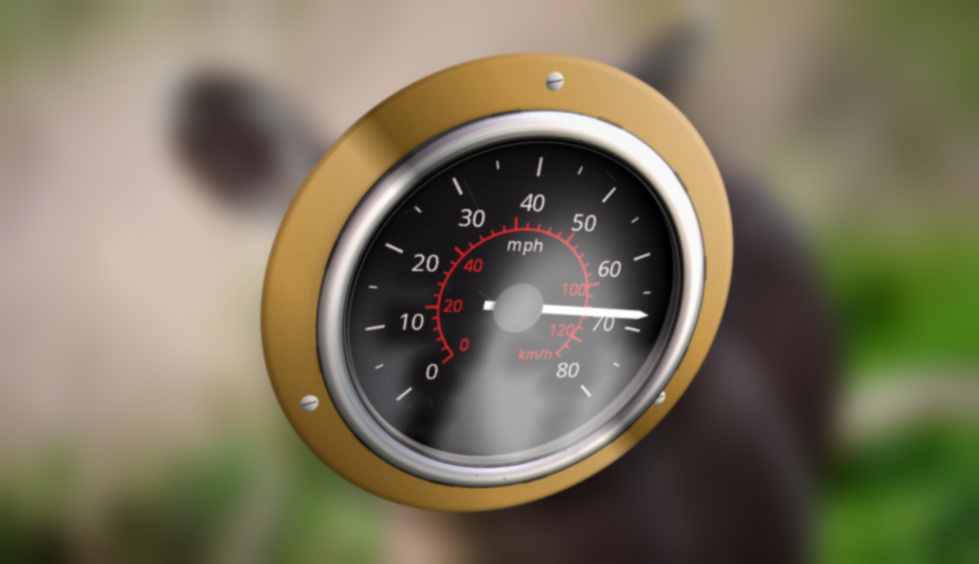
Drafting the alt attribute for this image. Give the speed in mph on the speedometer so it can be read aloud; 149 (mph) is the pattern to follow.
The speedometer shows 67.5 (mph)
